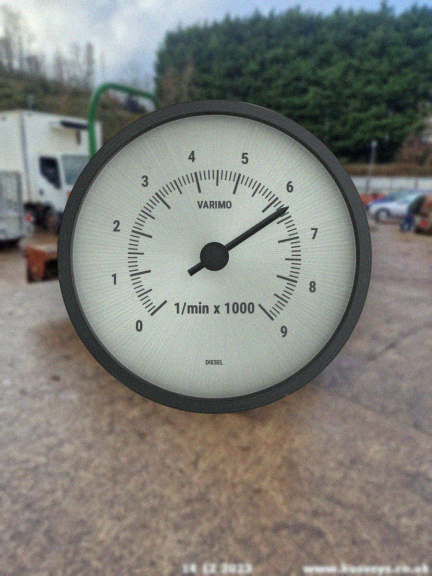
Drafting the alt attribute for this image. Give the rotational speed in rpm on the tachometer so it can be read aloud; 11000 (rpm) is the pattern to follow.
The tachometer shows 6300 (rpm)
